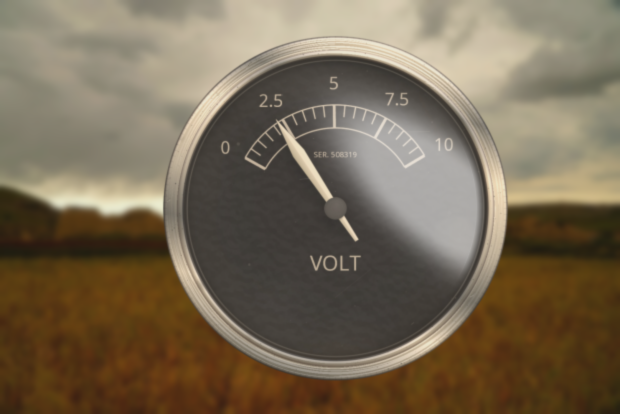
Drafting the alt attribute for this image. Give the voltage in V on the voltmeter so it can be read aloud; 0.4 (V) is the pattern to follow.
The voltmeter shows 2.25 (V)
